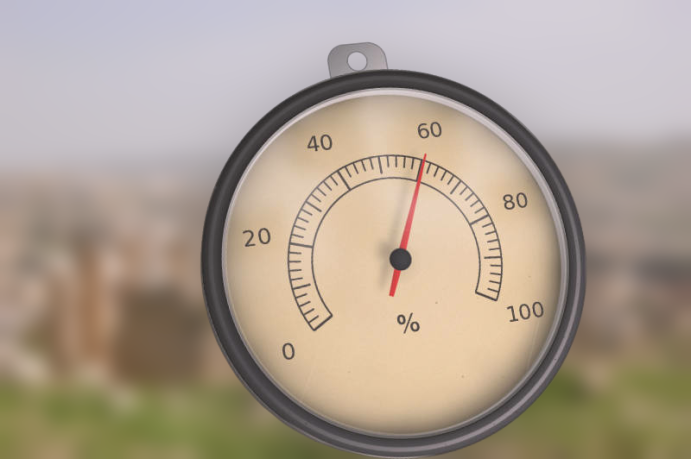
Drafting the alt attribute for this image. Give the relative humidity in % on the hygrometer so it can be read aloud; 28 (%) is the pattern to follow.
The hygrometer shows 60 (%)
